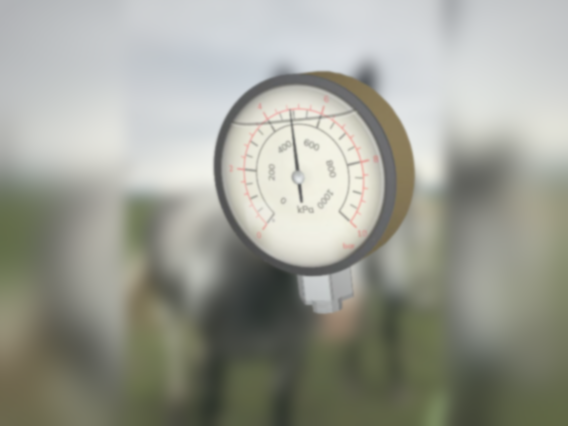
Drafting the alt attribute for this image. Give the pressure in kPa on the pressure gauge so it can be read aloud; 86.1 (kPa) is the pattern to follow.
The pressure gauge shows 500 (kPa)
